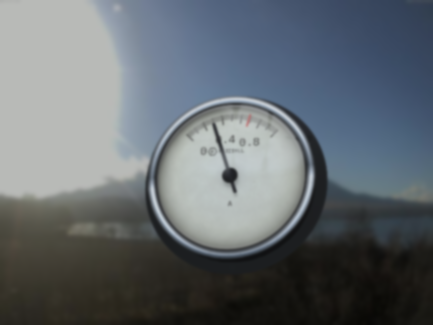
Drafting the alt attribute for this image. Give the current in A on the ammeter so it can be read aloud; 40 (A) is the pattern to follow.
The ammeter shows 0.3 (A)
